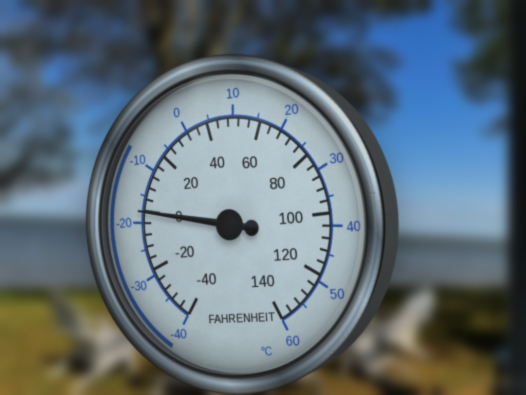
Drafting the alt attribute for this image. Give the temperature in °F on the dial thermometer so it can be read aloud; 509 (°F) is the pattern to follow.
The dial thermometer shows 0 (°F)
